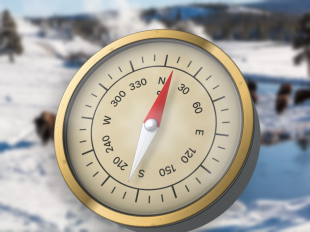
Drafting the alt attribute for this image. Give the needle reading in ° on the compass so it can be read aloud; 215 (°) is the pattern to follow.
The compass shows 10 (°)
